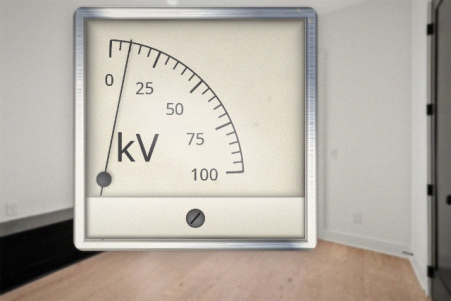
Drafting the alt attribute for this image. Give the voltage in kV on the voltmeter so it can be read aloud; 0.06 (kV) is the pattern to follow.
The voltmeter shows 10 (kV)
